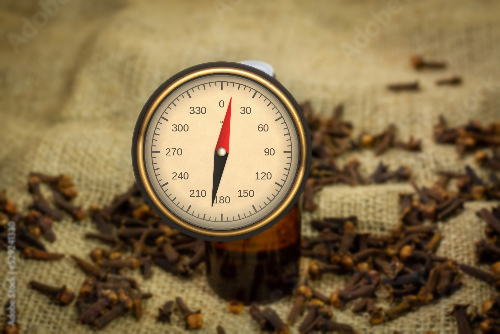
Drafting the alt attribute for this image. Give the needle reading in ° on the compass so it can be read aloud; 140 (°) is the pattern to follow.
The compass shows 10 (°)
